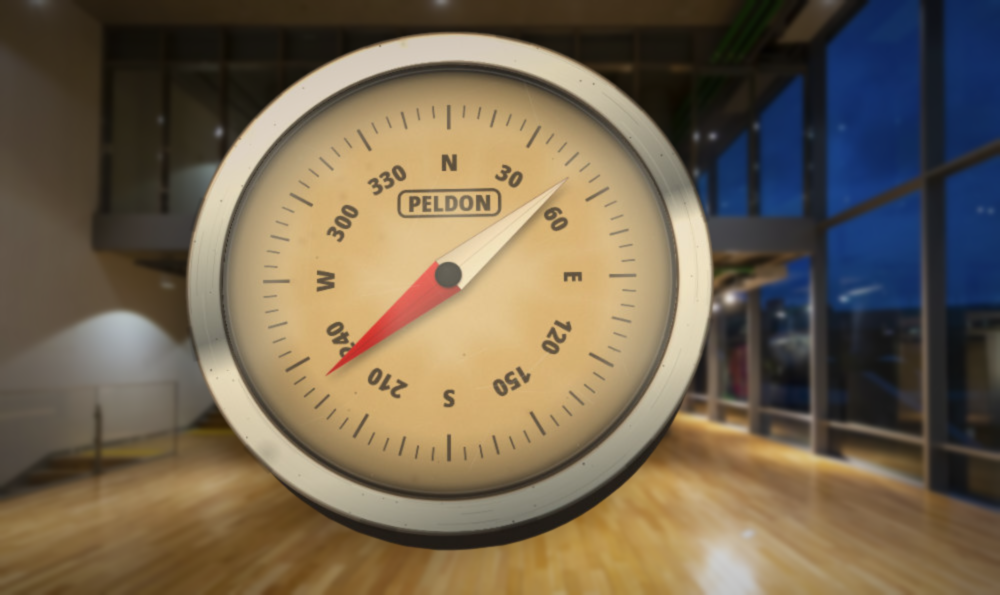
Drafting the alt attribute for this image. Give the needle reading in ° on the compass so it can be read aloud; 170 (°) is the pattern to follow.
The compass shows 230 (°)
